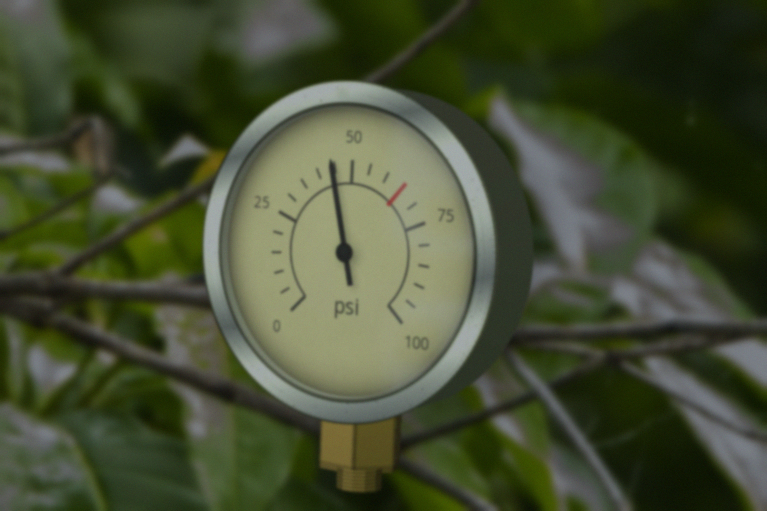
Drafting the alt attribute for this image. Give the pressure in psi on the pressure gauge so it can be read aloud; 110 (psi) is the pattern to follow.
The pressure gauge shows 45 (psi)
